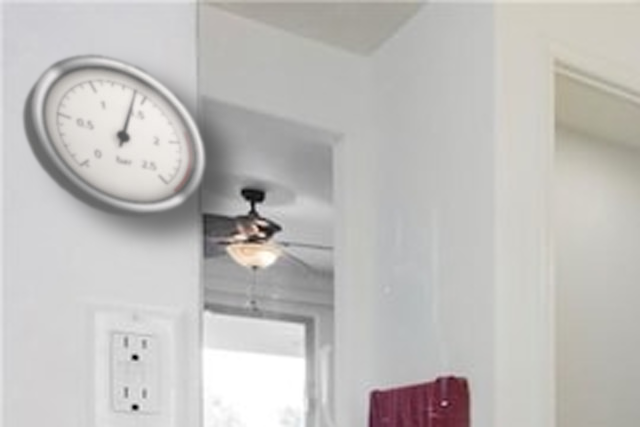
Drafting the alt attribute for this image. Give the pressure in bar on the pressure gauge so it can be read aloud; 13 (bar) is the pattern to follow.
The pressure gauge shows 1.4 (bar)
